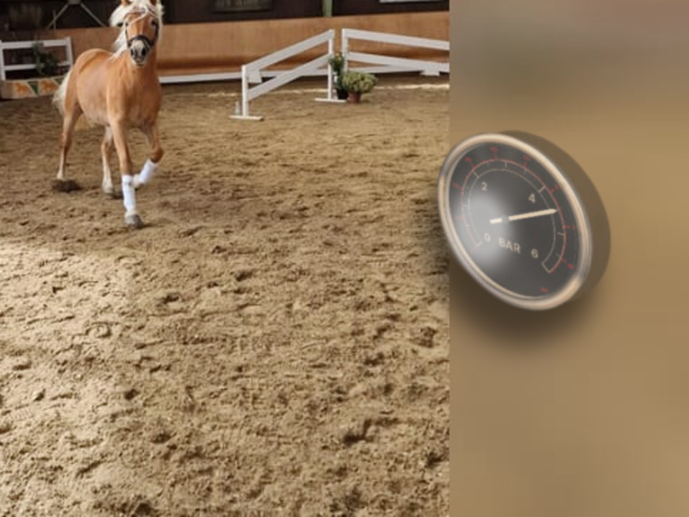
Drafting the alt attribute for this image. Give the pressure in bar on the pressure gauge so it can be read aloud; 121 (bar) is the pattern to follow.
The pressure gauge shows 4.5 (bar)
